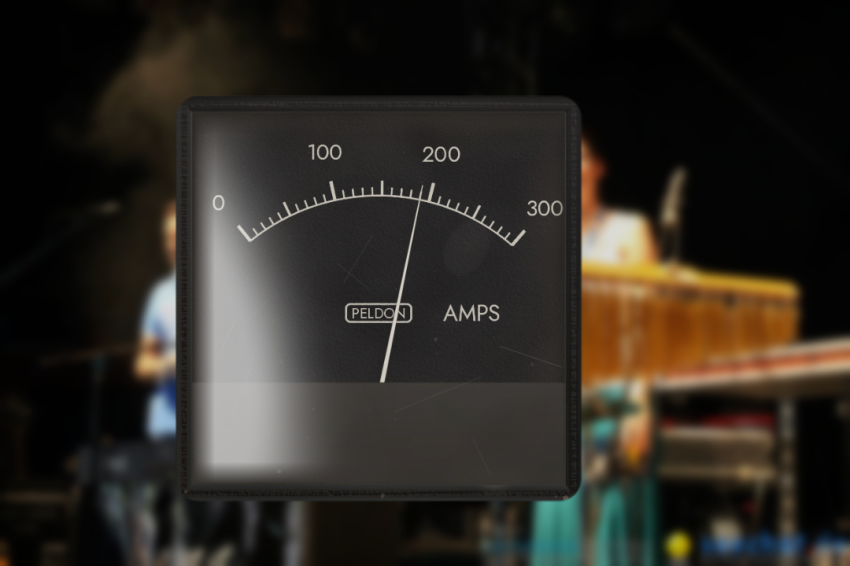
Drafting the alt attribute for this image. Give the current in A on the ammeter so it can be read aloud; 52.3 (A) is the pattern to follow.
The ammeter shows 190 (A)
